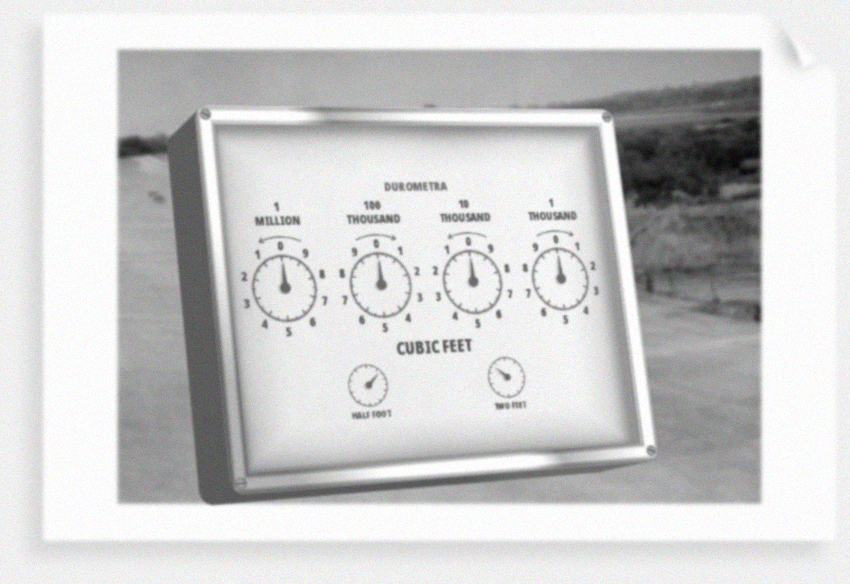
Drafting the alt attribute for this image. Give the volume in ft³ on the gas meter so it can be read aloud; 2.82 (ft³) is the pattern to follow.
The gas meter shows 0 (ft³)
